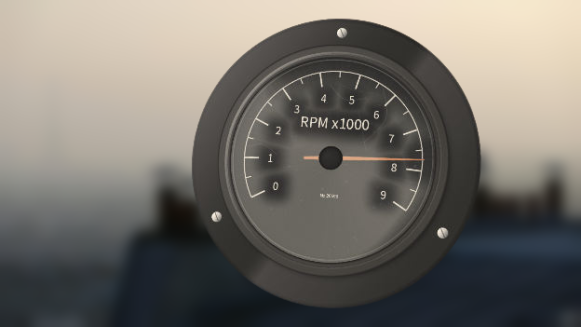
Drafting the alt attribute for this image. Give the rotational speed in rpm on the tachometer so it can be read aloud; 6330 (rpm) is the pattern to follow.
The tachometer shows 7750 (rpm)
